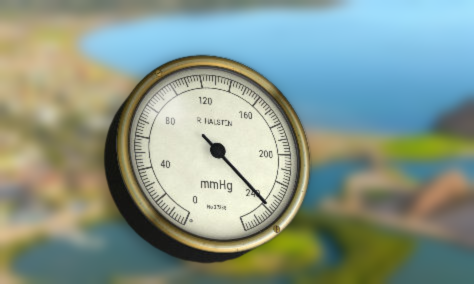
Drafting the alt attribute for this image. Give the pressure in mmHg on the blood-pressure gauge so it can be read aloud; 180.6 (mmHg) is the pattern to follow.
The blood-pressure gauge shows 240 (mmHg)
